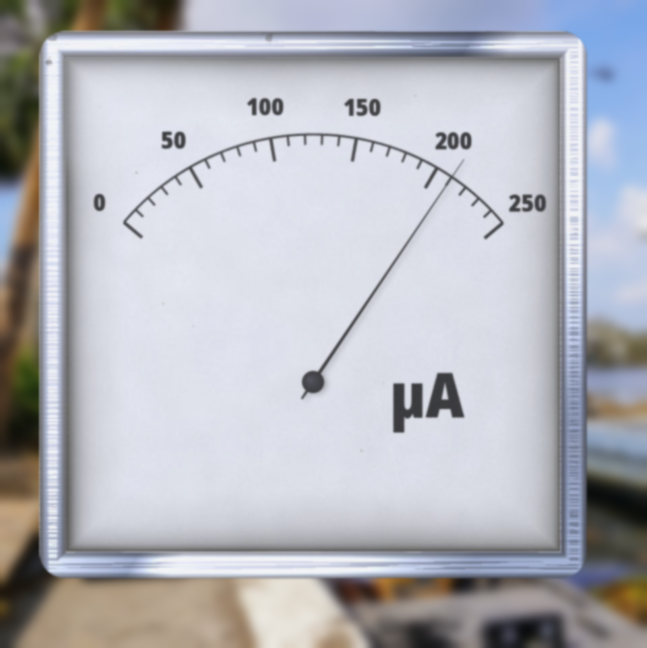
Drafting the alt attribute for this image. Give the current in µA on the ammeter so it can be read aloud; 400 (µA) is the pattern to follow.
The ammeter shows 210 (µA)
